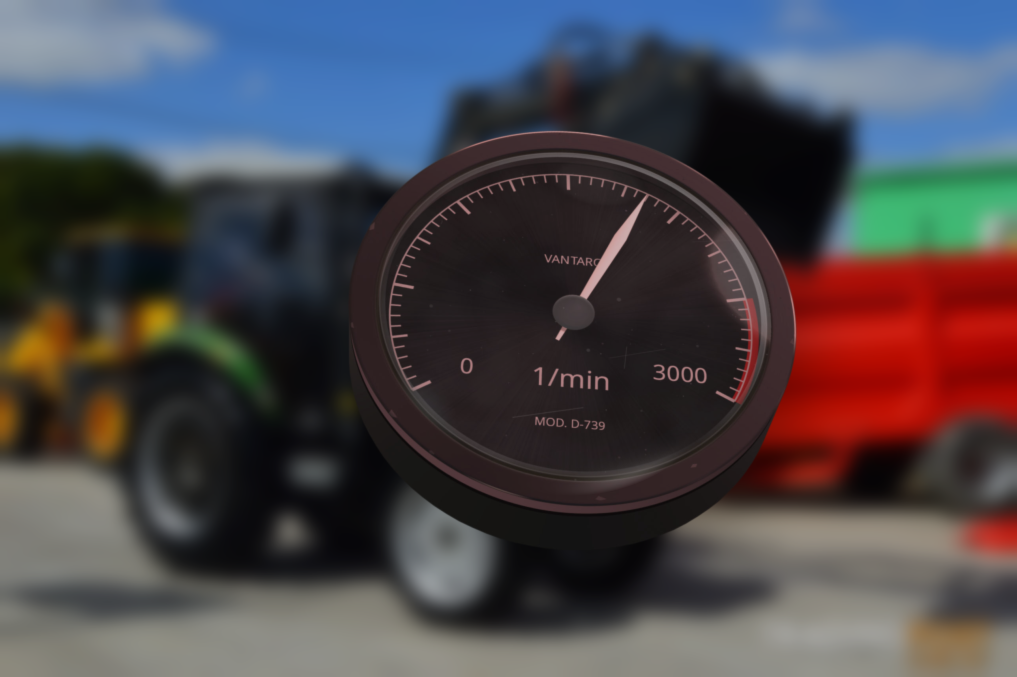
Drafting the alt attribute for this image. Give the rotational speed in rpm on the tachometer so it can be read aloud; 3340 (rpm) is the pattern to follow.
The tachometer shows 1850 (rpm)
